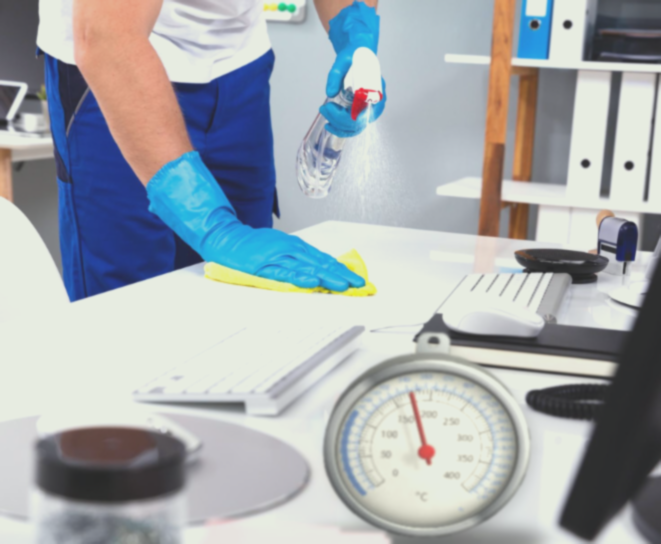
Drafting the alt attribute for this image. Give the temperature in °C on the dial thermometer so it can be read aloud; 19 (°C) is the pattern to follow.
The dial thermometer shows 175 (°C)
